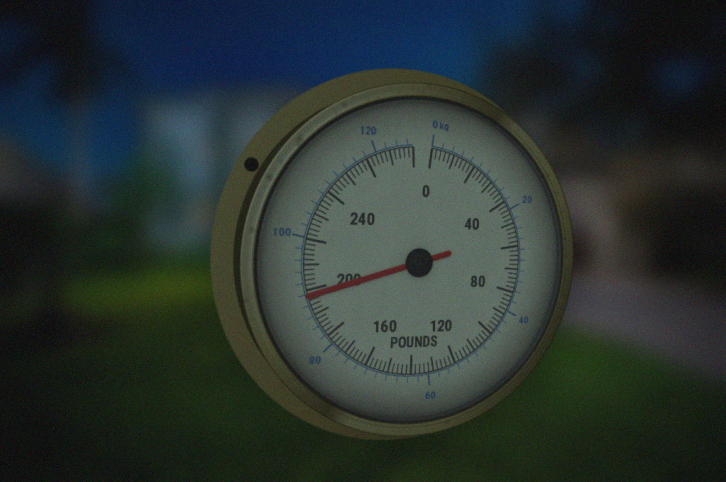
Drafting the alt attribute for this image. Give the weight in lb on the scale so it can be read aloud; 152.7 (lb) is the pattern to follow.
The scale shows 198 (lb)
